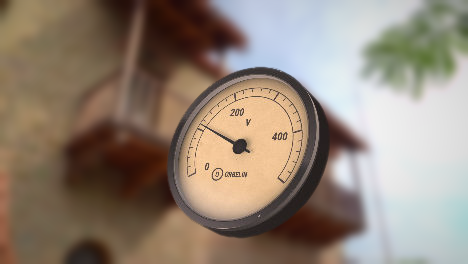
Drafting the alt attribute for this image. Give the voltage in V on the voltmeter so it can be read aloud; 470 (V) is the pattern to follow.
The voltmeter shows 110 (V)
